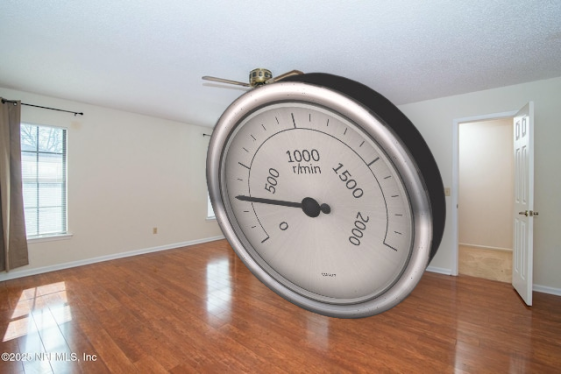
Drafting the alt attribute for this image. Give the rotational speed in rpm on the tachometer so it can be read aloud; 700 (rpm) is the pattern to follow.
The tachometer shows 300 (rpm)
